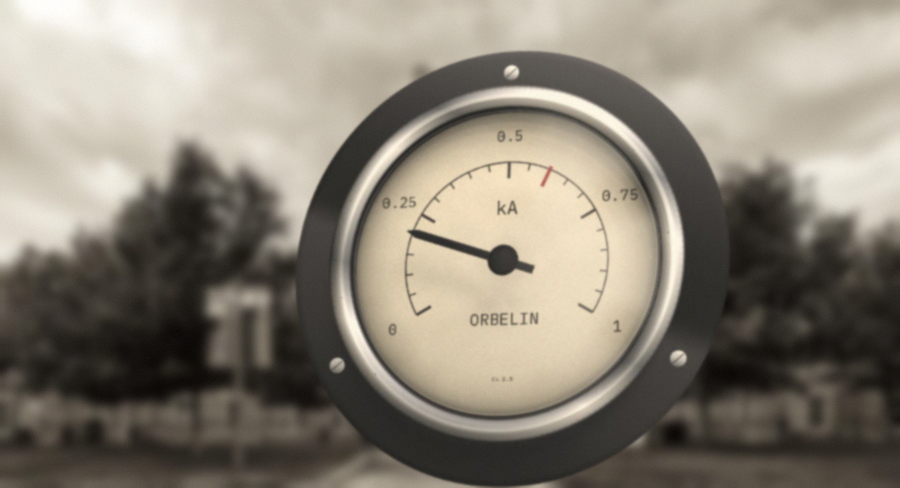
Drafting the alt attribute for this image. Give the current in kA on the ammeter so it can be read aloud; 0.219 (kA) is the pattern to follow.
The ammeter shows 0.2 (kA)
